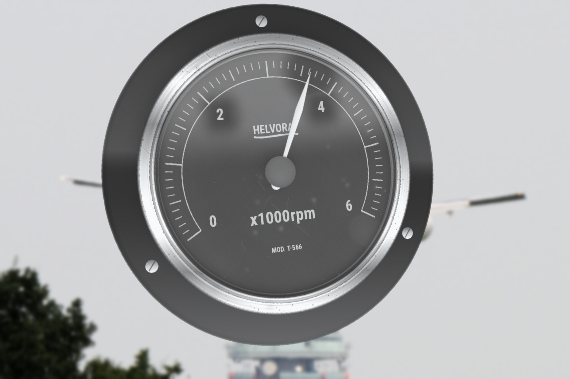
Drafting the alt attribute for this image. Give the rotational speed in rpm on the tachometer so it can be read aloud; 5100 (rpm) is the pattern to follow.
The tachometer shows 3600 (rpm)
